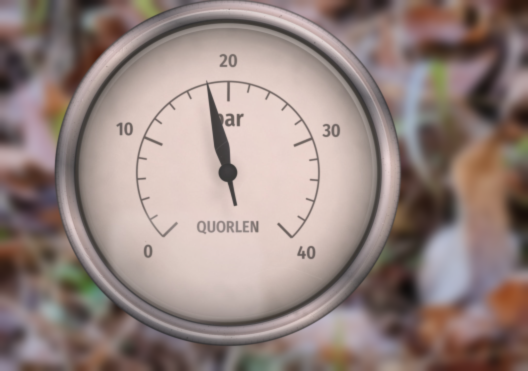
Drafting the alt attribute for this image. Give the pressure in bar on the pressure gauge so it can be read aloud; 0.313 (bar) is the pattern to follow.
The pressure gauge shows 18 (bar)
